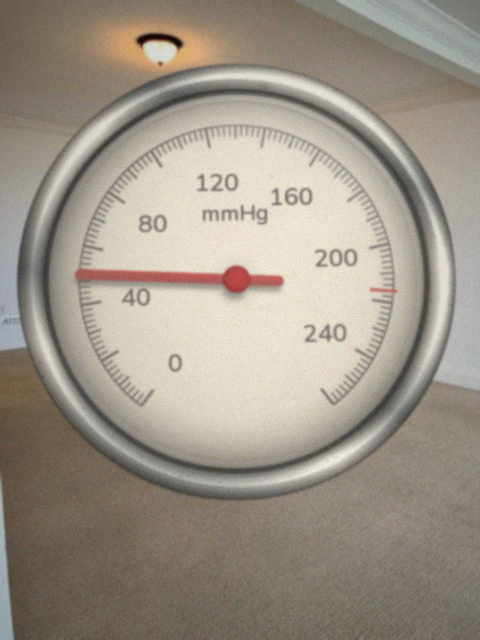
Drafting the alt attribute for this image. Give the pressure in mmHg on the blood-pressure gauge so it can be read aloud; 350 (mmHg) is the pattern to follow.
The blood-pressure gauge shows 50 (mmHg)
